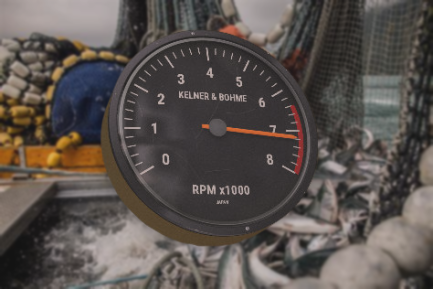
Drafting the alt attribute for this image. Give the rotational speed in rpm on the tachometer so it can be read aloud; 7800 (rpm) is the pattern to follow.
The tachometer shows 7200 (rpm)
